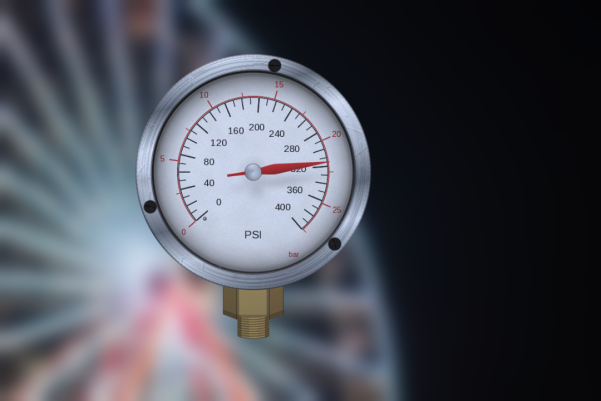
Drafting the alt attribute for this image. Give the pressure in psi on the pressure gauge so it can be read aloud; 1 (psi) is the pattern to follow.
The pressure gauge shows 315 (psi)
